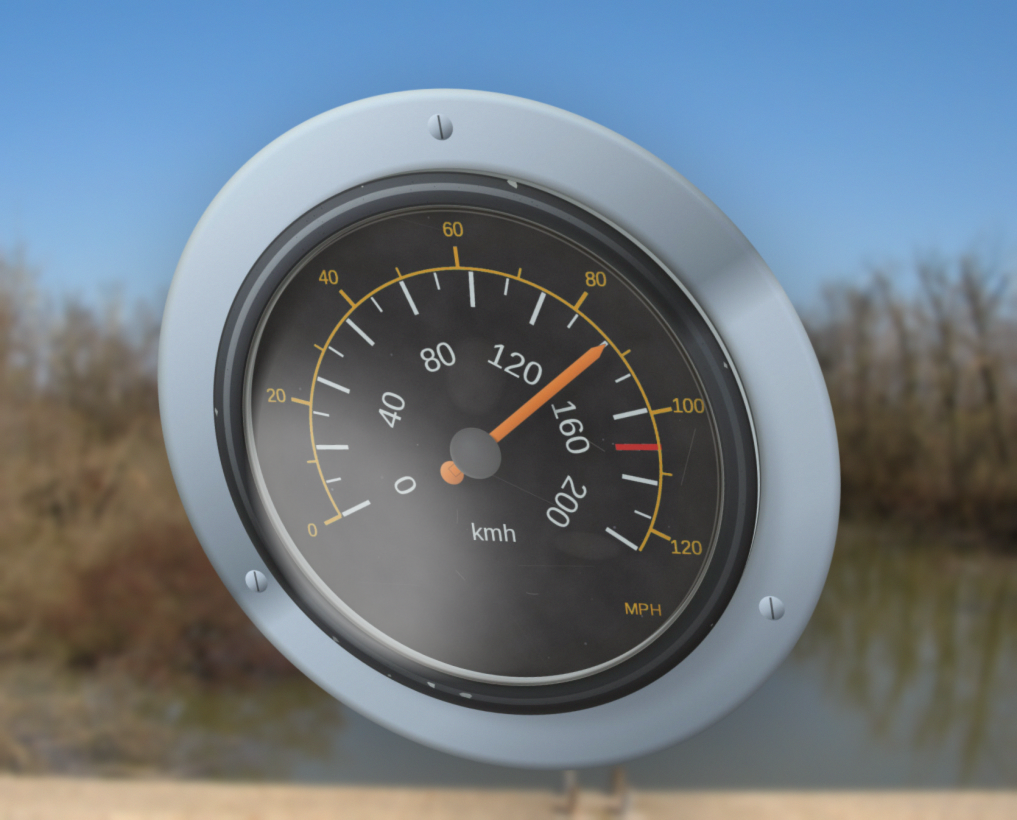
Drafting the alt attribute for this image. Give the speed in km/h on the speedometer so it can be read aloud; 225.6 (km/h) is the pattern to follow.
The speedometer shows 140 (km/h)
